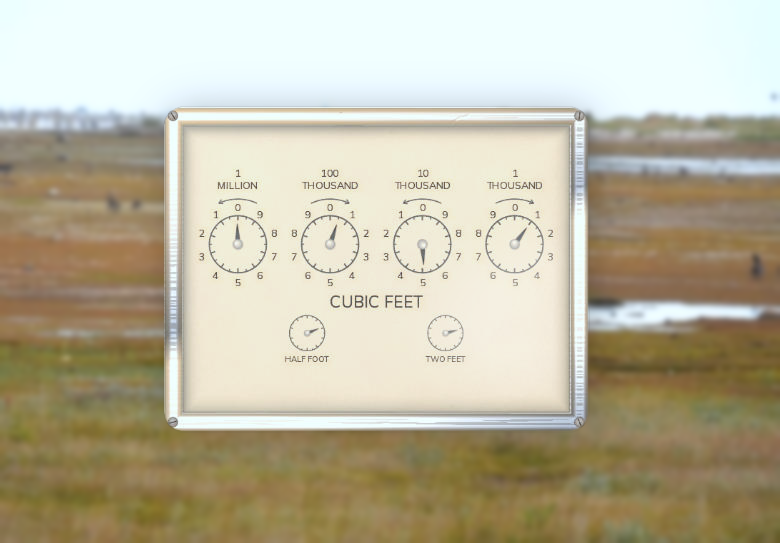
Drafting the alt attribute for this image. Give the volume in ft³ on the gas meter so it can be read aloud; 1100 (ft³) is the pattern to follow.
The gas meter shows 5100 (ft³)
